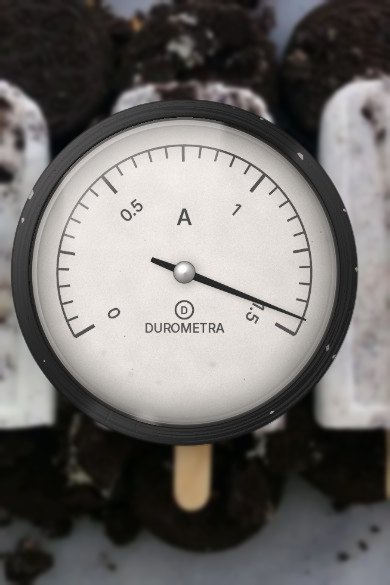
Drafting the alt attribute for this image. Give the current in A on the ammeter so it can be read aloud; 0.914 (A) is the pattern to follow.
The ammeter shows 1.45 (A)
